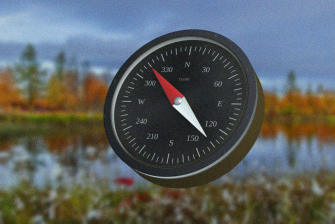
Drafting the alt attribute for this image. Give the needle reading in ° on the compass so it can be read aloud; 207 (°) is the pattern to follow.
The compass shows 315 (°)
